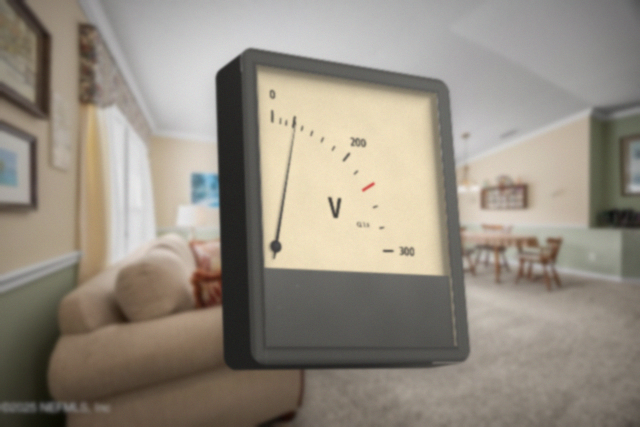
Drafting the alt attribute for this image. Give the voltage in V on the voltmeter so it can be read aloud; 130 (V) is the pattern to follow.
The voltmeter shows 100 (V)
